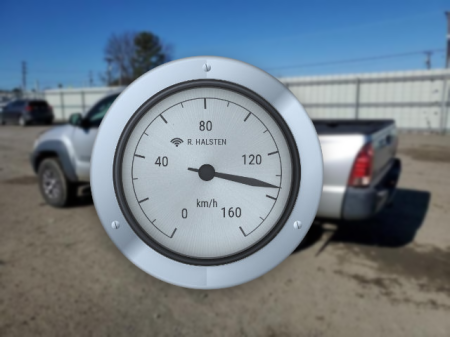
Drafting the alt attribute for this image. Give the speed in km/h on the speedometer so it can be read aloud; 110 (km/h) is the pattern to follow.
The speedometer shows 135 (km/h)
